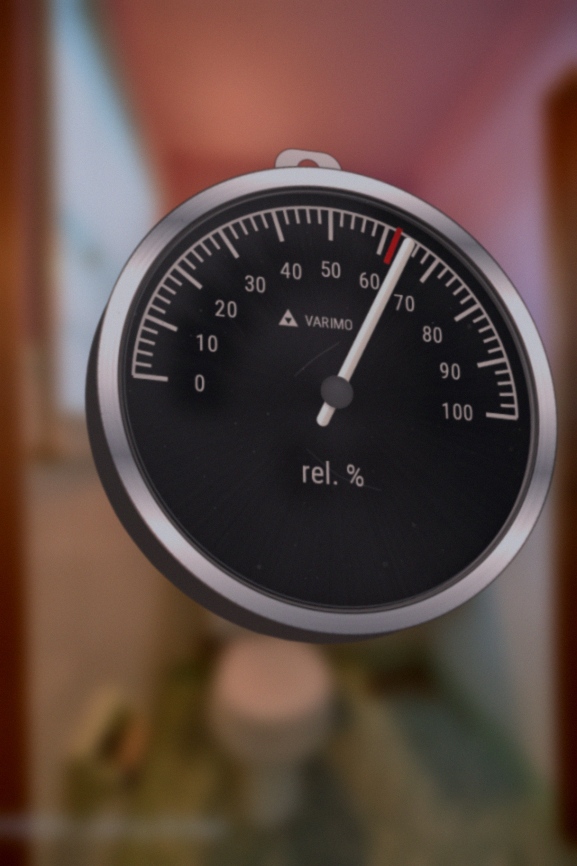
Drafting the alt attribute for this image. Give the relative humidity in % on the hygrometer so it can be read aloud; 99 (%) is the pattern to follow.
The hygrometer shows 64 (%)
